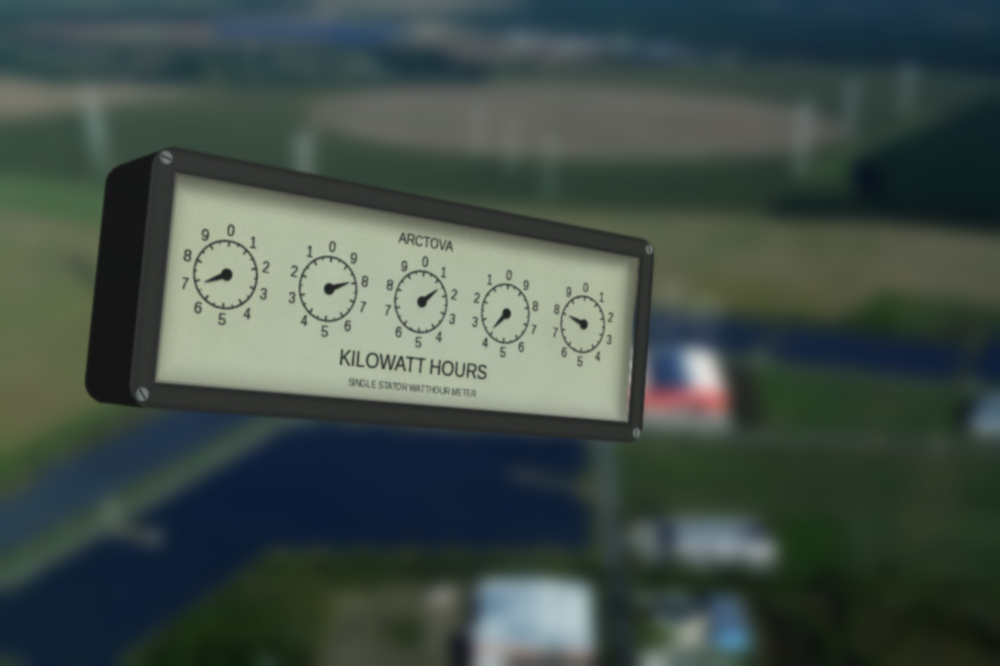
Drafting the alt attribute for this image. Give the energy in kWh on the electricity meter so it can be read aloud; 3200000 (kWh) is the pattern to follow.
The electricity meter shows 68138 (kWh)
